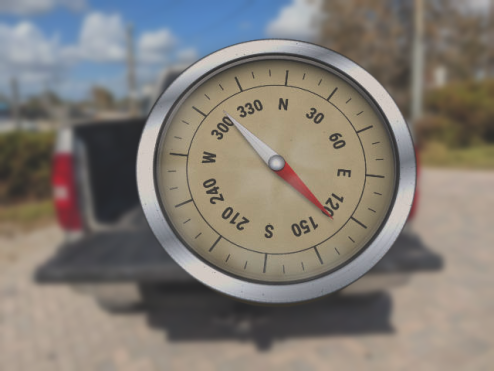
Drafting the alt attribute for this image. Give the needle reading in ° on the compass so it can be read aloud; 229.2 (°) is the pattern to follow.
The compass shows 130 (°)
